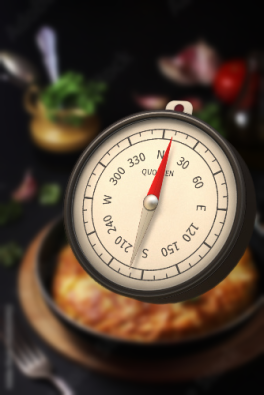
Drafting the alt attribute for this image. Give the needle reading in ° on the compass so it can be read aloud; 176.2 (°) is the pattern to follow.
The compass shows 10 (°)
